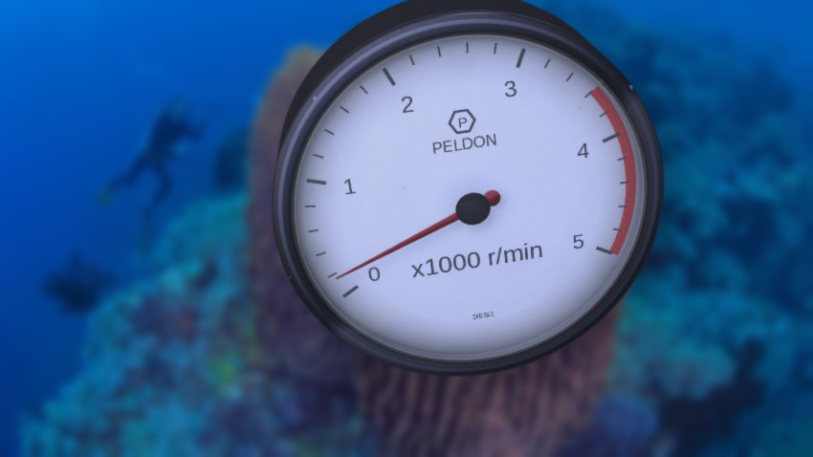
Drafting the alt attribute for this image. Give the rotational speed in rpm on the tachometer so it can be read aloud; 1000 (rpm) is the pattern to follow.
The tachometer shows 200 (rpm)
